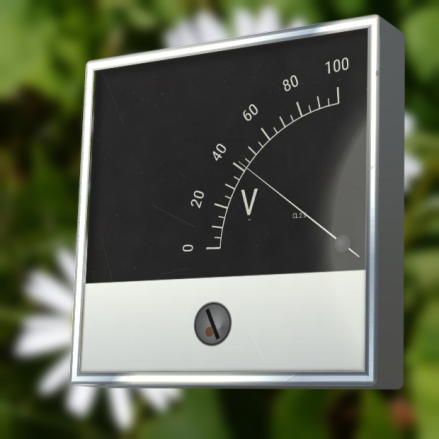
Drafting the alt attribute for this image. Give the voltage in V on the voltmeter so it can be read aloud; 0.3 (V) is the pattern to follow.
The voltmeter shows 42.5 (V)
